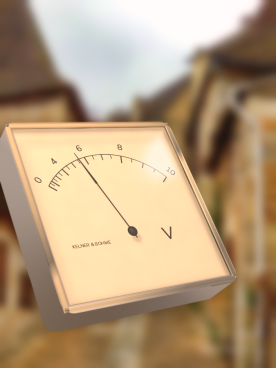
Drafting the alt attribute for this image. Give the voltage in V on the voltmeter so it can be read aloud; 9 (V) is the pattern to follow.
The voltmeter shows 5.5 (V)
